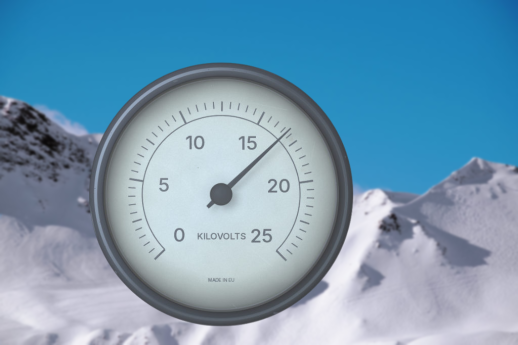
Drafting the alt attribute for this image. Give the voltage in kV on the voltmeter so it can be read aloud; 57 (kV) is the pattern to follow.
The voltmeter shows 16.75 (kV)
